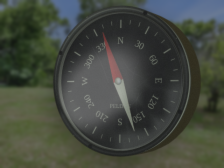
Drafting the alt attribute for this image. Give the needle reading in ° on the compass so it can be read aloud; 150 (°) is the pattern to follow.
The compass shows 340 (°)
